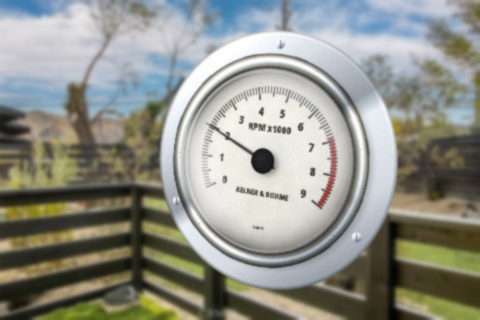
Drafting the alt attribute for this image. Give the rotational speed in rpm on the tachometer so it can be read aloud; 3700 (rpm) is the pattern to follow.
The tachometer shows 2000 (rpm)
